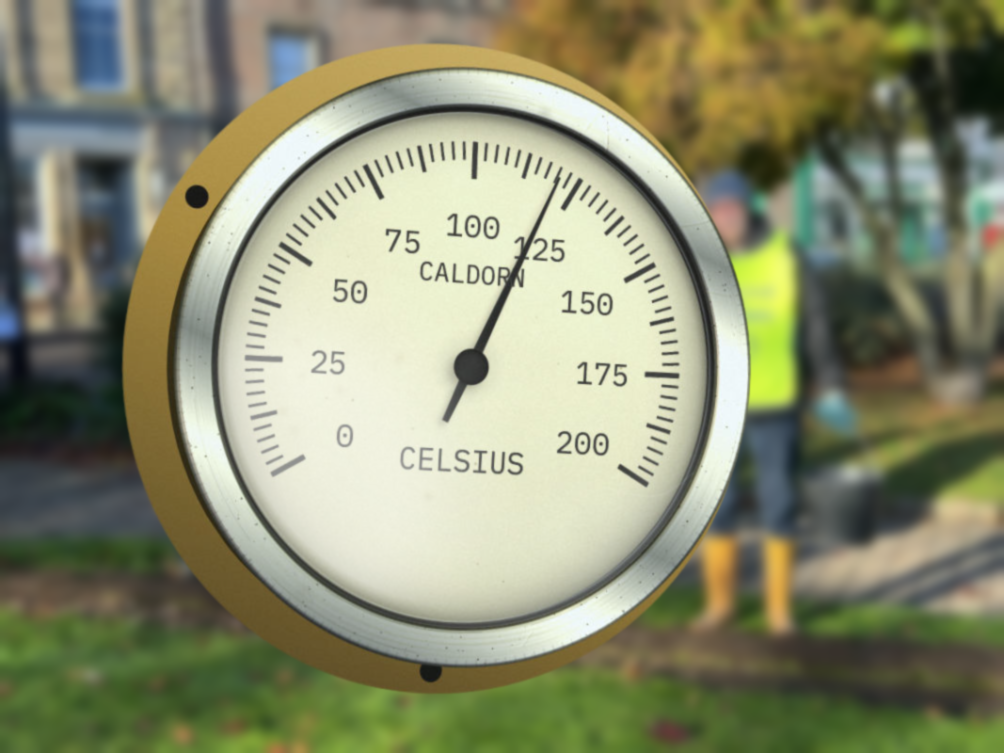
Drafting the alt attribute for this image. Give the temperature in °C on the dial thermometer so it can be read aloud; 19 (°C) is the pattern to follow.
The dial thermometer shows 120 (°C)
